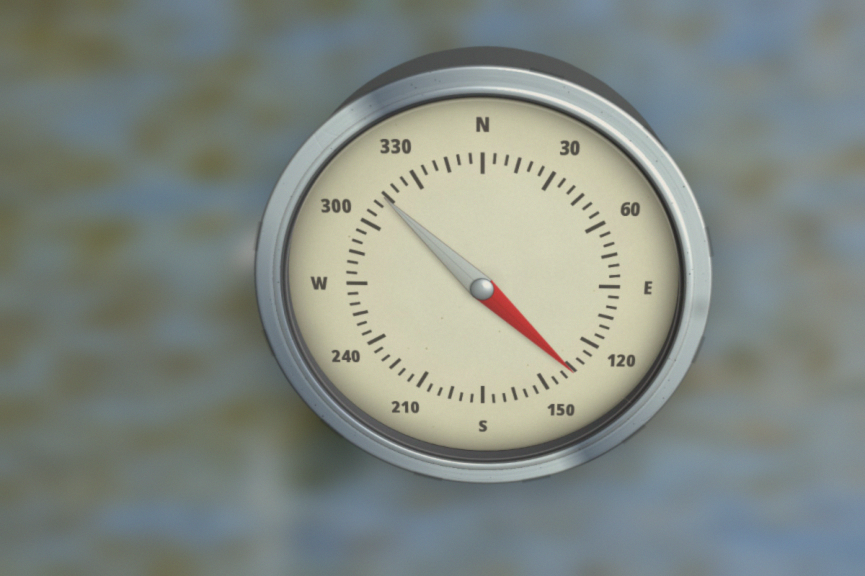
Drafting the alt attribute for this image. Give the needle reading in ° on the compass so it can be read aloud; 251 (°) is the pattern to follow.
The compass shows 135 (°)
